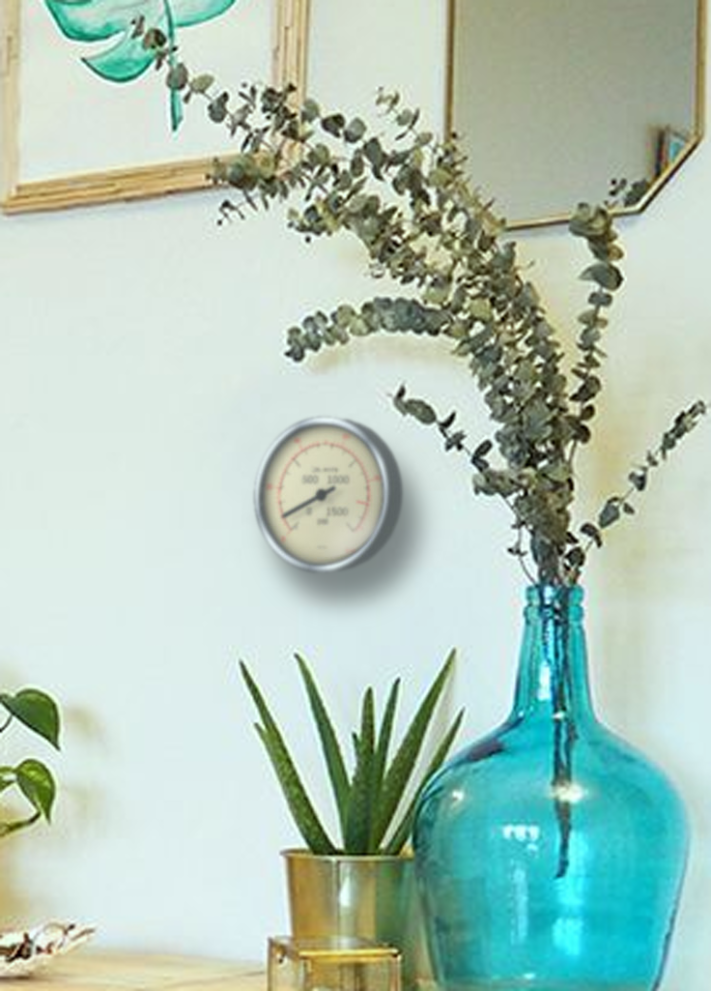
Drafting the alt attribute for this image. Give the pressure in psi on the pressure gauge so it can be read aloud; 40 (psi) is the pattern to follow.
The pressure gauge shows 100 (psi)
